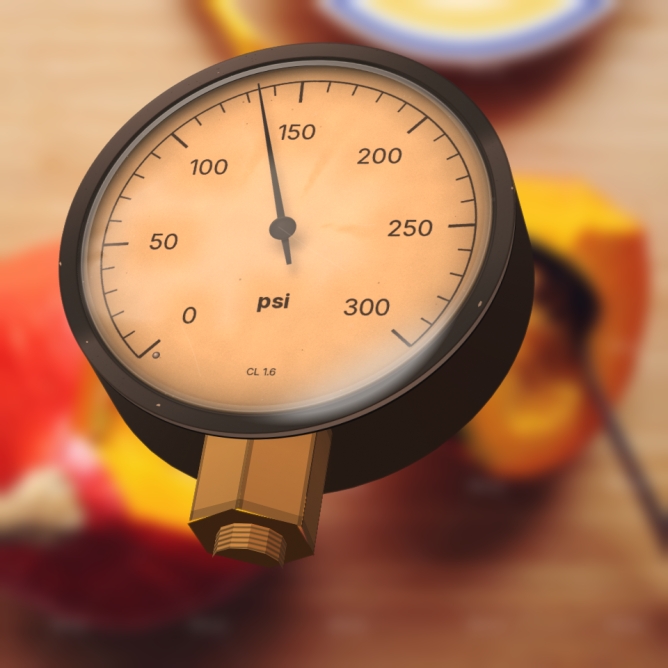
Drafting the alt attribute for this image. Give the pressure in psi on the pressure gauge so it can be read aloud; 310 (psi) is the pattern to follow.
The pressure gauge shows 135 (psi)
